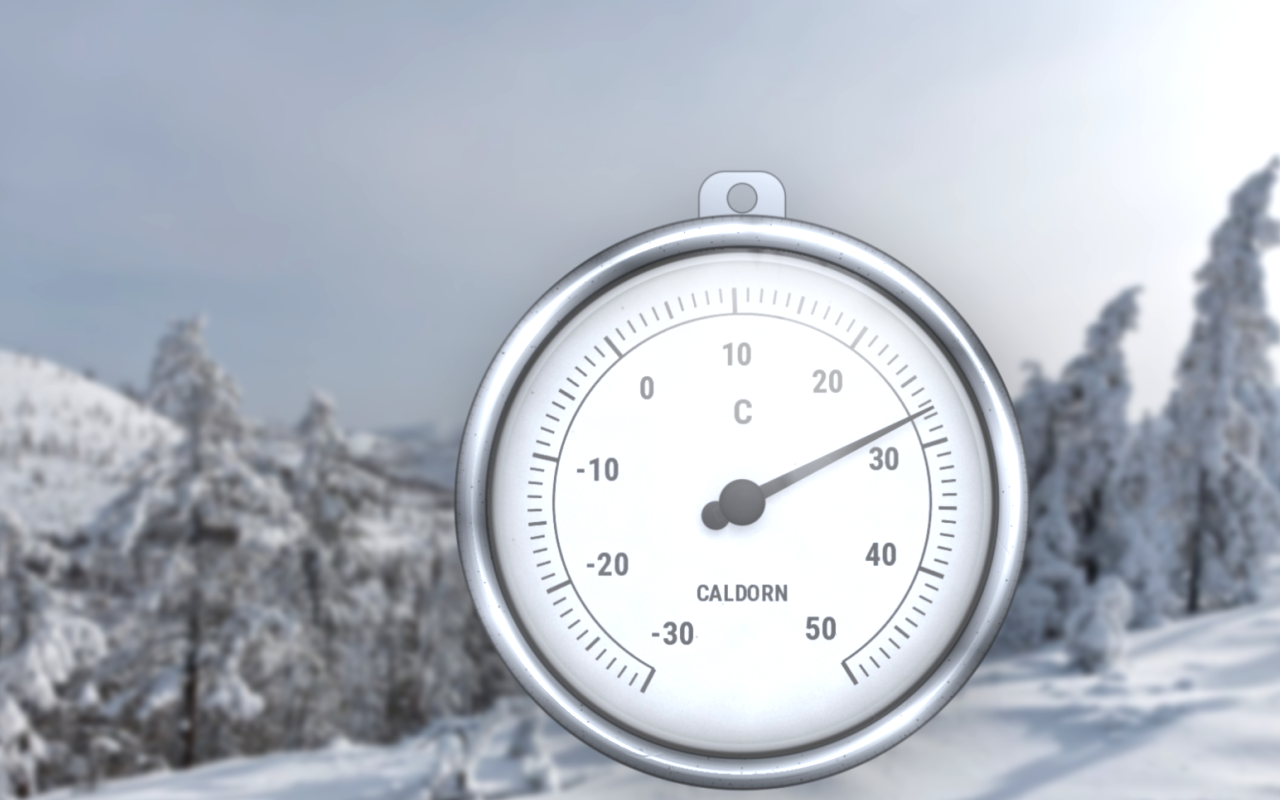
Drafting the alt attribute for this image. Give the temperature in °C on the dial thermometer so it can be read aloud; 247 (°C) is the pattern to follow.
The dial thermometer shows 27.5 (°C)
